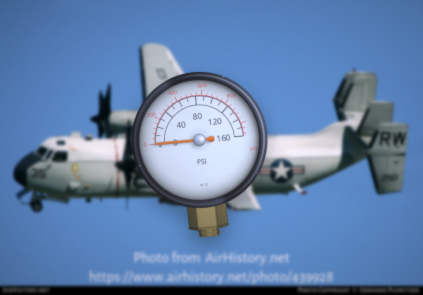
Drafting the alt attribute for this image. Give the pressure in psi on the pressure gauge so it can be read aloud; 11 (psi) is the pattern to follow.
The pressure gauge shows 0 (psi)
